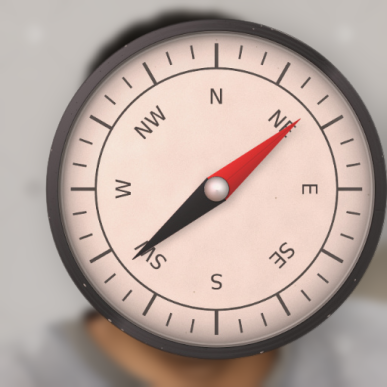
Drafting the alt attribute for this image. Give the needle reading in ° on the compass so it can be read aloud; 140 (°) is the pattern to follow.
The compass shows 50 (°)
